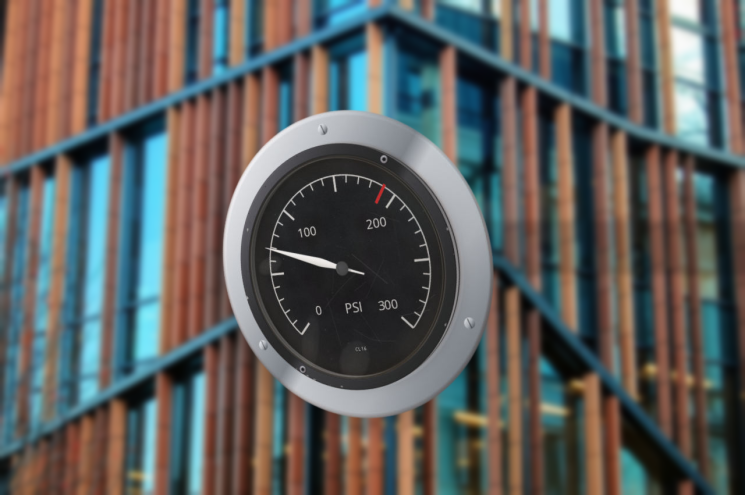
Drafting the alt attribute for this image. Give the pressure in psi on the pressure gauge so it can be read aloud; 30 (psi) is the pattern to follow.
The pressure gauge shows 70 (psi)
